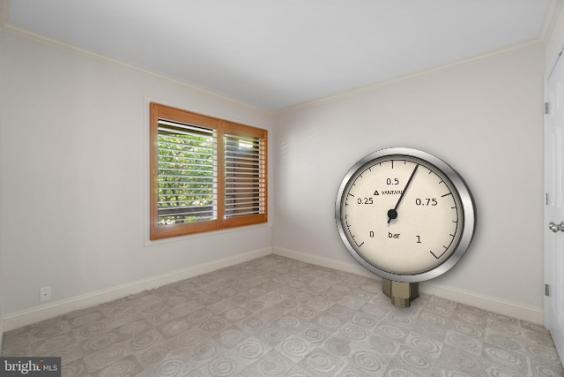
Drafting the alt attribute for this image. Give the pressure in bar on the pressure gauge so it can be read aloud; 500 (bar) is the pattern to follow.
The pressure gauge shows 0.6 (bar)
